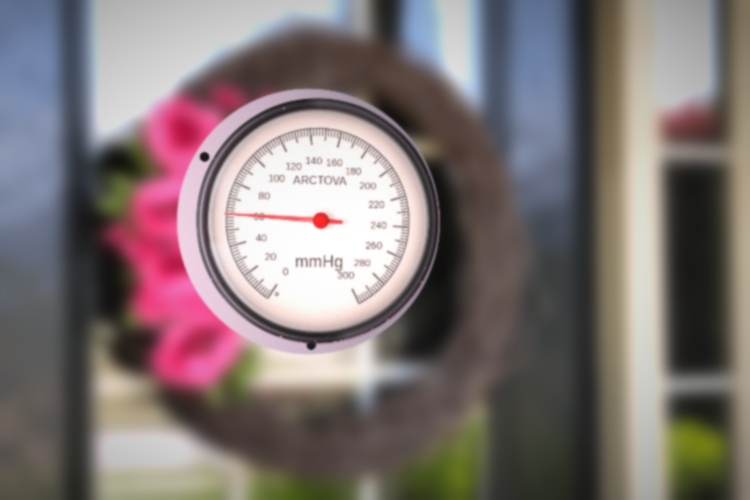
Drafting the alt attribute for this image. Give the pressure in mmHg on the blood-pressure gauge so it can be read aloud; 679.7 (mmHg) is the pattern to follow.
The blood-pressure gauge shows 60 (mmHg)
